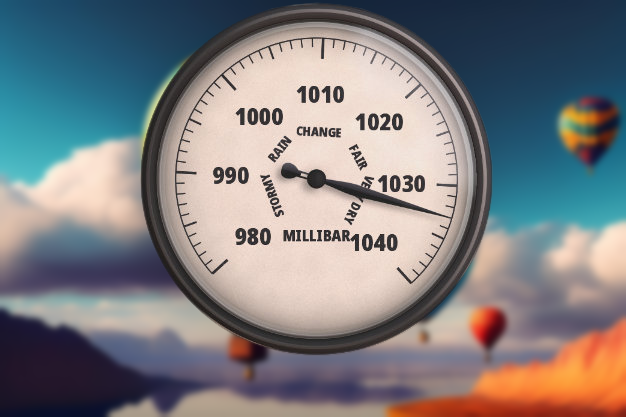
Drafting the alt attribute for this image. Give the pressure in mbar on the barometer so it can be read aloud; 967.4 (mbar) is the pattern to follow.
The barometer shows 1033 (mbar)
